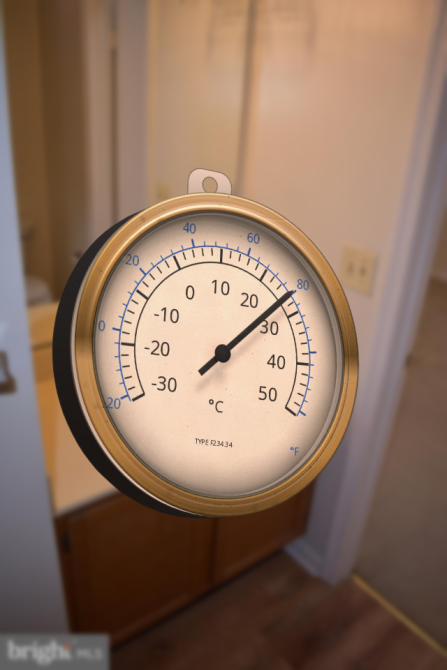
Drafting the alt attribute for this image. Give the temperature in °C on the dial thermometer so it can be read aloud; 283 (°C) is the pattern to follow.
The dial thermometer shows 26 (°C)
